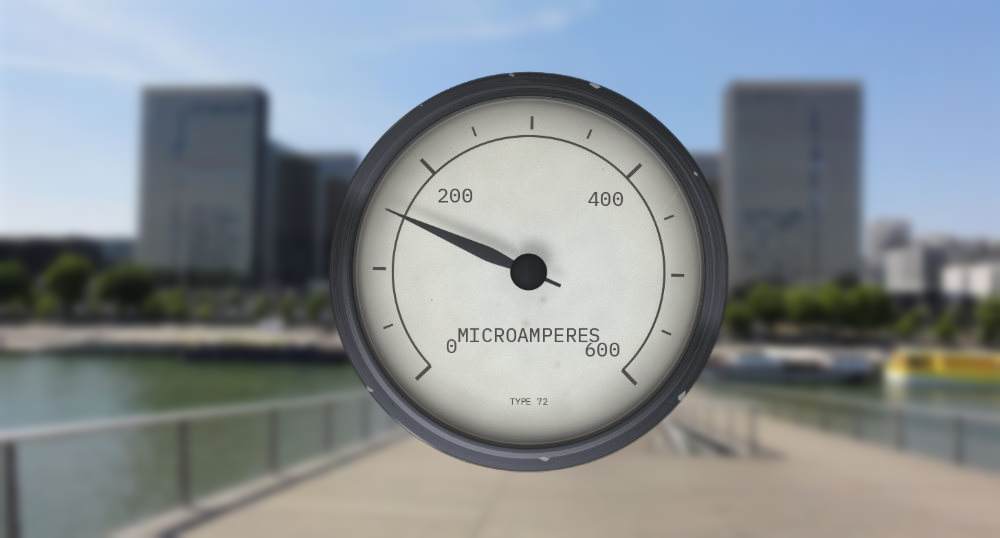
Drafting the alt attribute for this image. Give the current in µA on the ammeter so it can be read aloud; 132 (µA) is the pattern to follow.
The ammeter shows 150 (µA)
